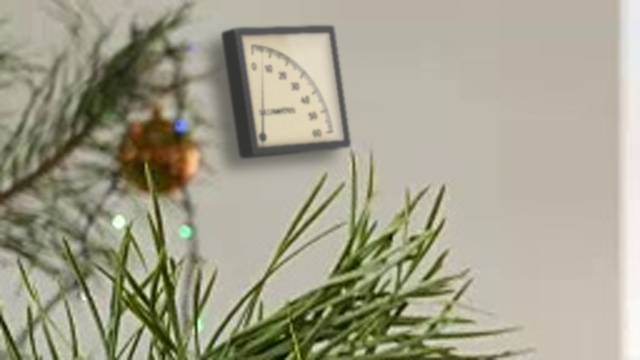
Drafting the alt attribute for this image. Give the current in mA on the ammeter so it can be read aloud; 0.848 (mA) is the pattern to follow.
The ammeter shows 5 (mA)
